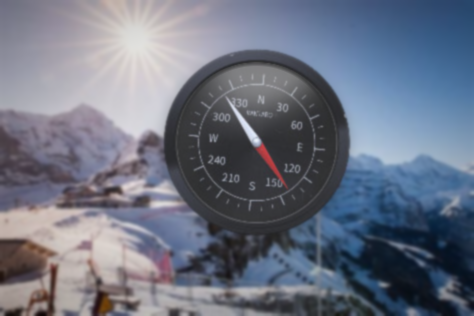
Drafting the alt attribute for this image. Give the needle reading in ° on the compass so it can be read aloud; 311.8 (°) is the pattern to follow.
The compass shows 140 (°)
